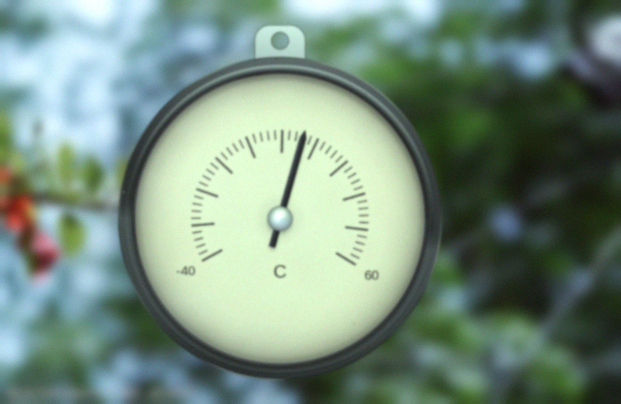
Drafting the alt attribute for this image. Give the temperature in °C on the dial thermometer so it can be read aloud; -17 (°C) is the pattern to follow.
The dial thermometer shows 16 (°C)
